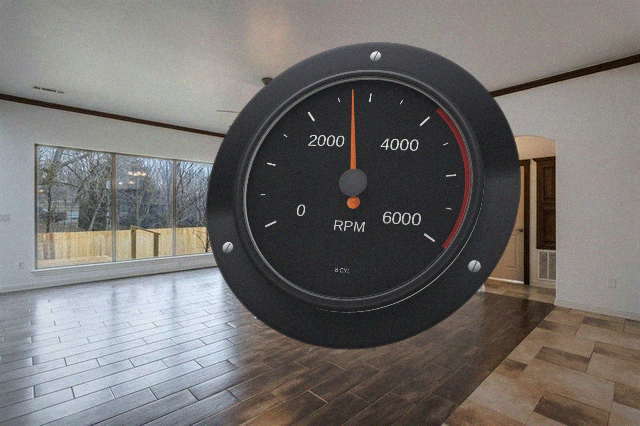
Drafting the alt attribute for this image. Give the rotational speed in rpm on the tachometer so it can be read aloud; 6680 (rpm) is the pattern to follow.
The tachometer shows 2750 (rpm)
